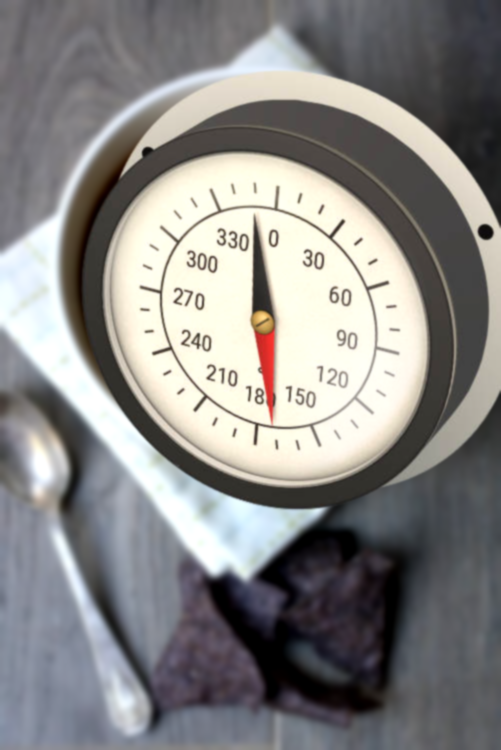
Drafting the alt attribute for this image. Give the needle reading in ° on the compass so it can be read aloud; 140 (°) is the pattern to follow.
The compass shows 170 (°)
